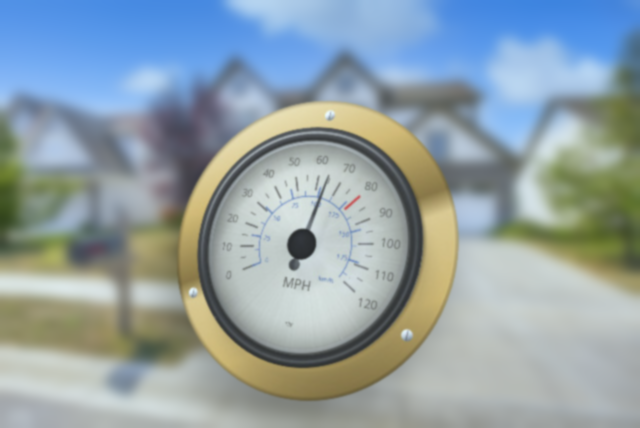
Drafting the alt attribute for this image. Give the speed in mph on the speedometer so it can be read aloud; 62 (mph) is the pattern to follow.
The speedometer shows 65 (mph)
